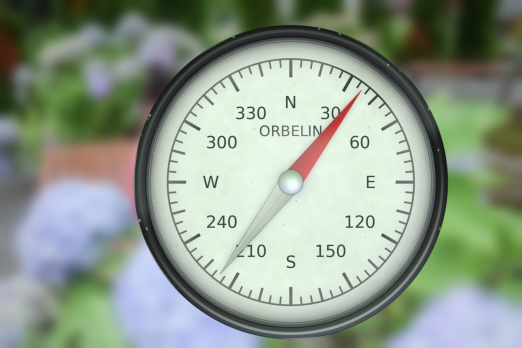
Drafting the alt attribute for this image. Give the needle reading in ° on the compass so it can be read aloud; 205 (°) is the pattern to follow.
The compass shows 37.5 (°)
